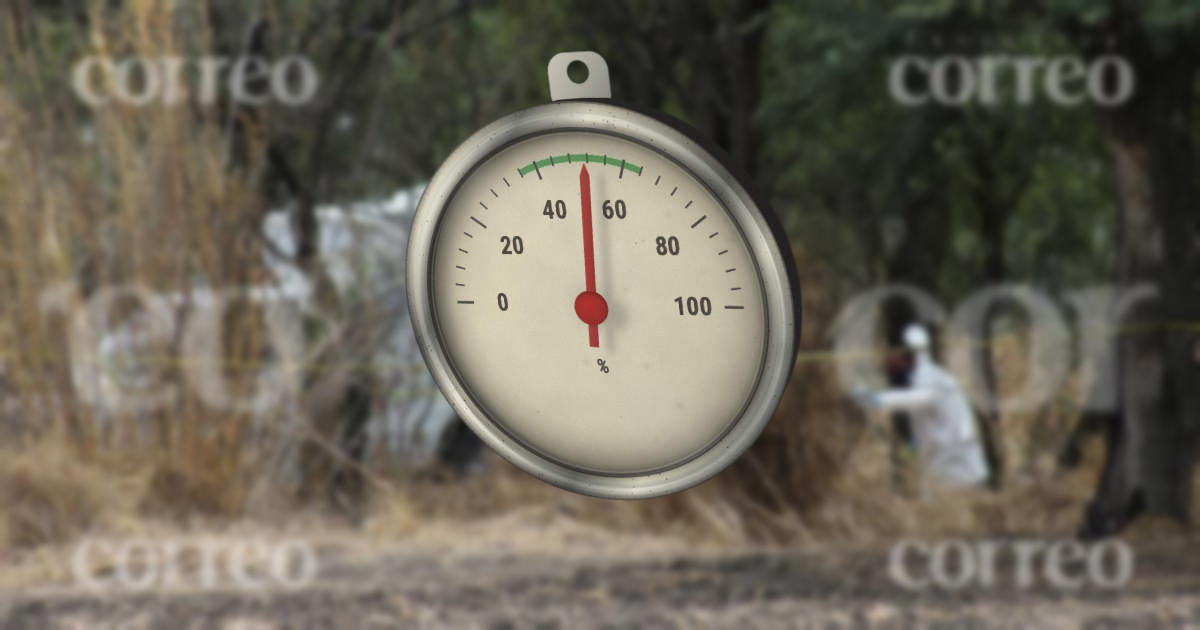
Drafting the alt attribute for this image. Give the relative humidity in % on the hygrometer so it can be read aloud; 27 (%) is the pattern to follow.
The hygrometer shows 52 (%)
